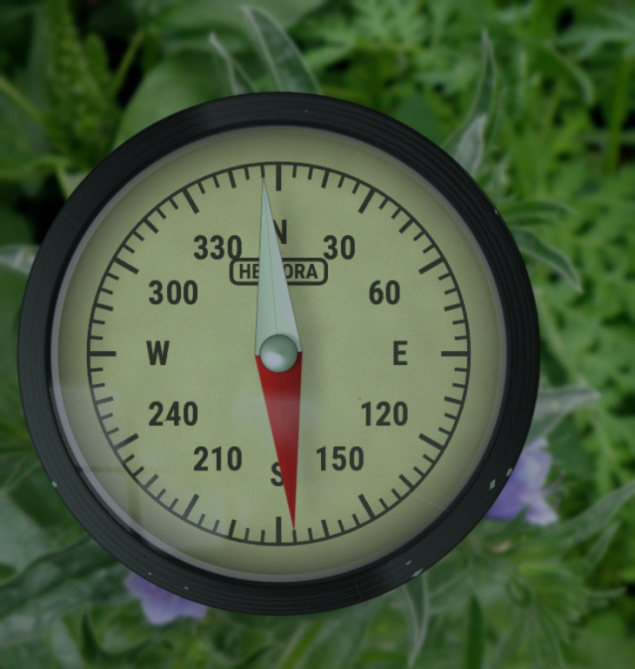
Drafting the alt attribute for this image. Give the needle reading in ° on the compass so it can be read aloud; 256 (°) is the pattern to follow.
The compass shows 175 (°)
